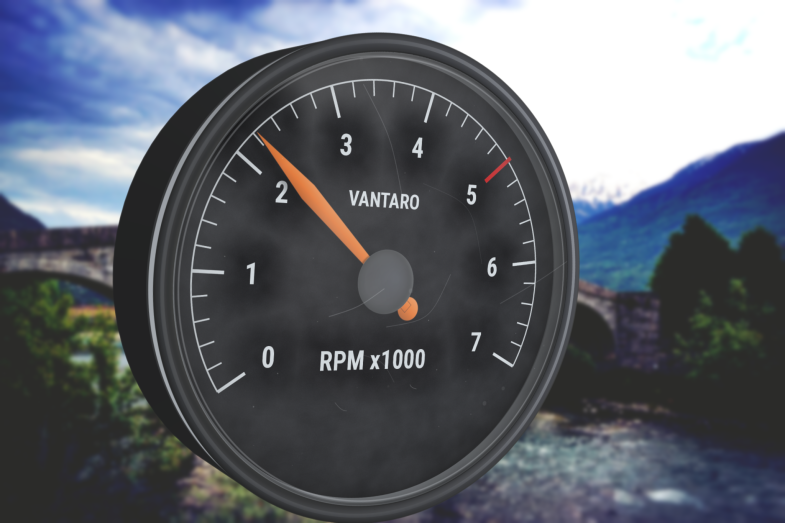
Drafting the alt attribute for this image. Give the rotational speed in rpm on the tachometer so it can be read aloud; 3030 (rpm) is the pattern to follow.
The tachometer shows 2200 (rpm)
